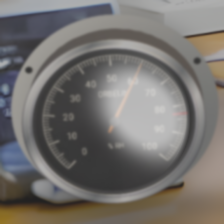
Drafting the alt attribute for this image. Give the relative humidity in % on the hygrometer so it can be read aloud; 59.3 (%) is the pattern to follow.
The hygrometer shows 60 (%)
